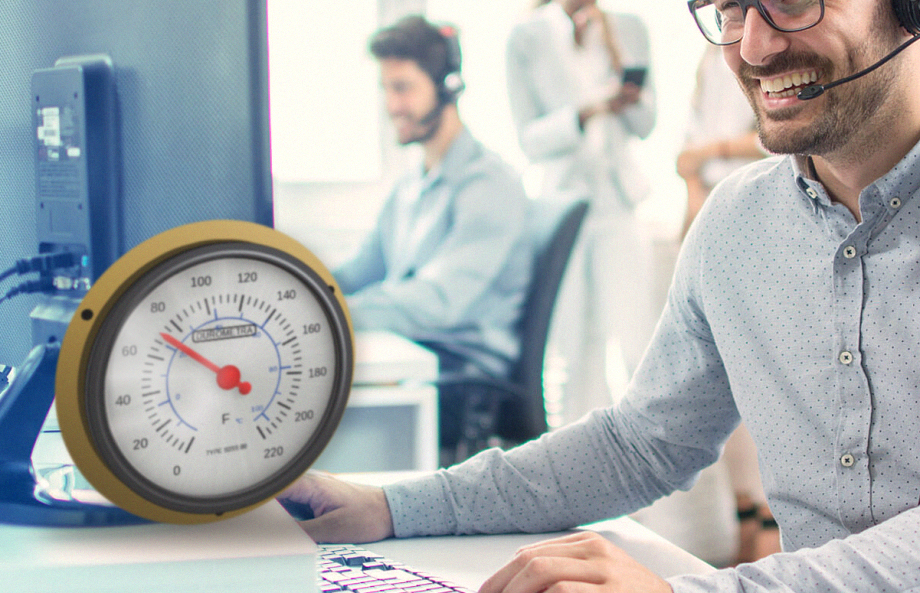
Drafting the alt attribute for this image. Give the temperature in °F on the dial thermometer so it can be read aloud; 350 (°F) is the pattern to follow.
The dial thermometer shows 72 (°F)
